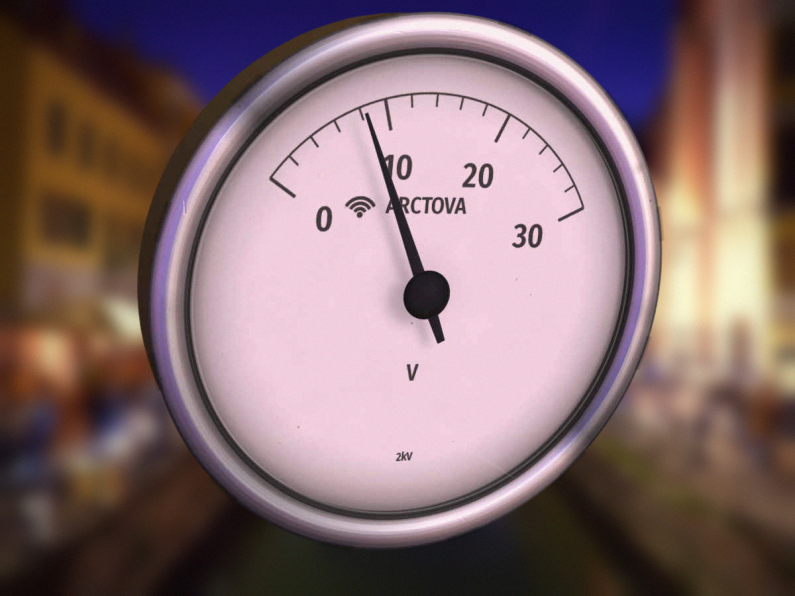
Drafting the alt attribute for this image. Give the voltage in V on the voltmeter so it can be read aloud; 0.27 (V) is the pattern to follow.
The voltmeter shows 8 (V)
